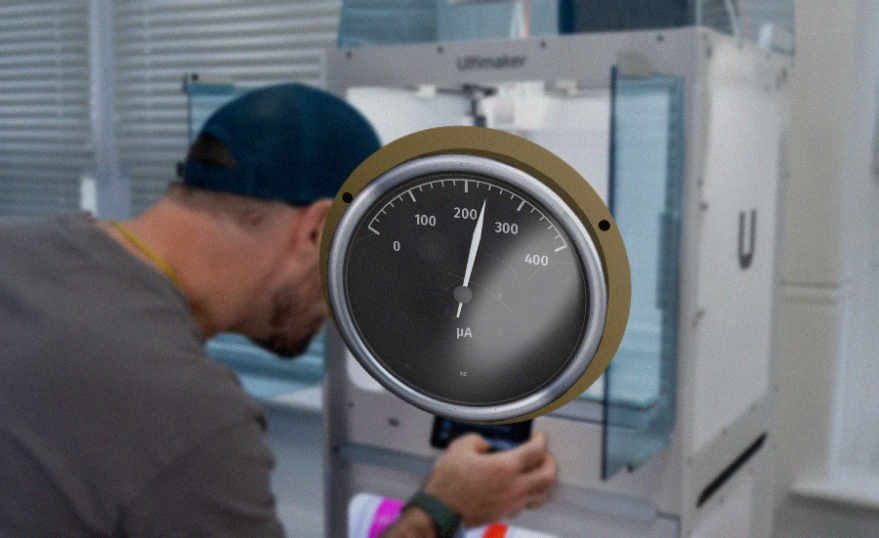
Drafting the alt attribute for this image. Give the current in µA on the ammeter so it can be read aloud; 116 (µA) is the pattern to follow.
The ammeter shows 240 (µA)
